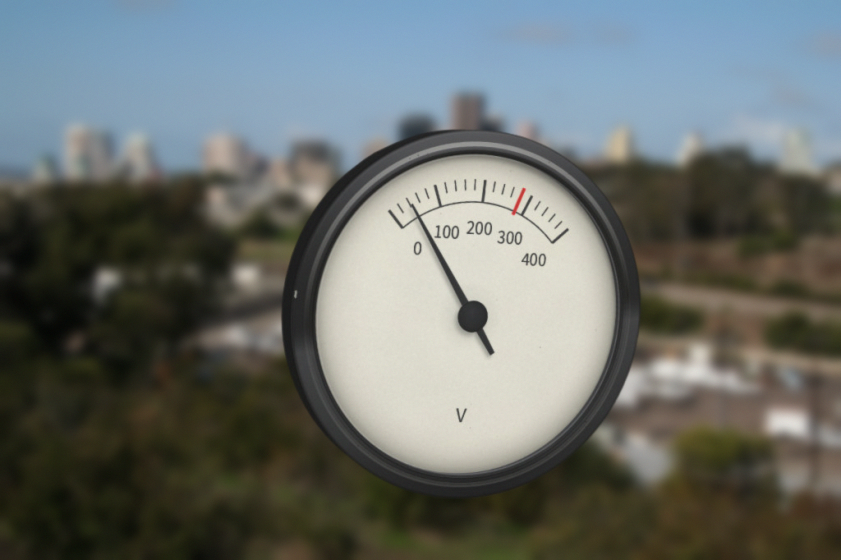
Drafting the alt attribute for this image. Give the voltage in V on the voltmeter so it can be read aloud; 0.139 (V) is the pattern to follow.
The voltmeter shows 40 (V)
